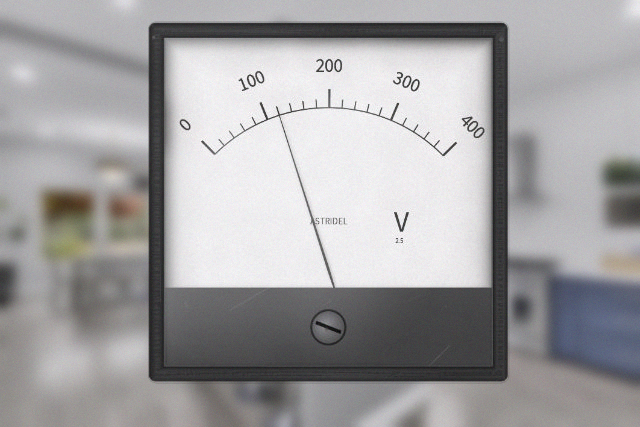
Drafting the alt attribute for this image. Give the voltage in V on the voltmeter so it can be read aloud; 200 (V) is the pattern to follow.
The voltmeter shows 120 (V)
